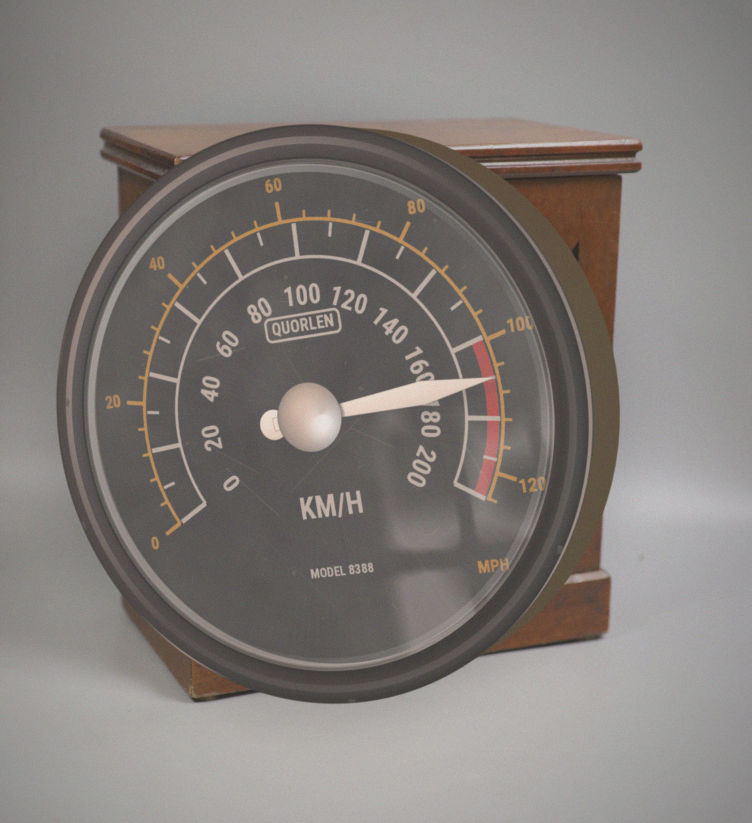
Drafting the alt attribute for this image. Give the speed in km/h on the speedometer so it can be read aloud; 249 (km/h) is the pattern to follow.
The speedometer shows 170 (km/h)
